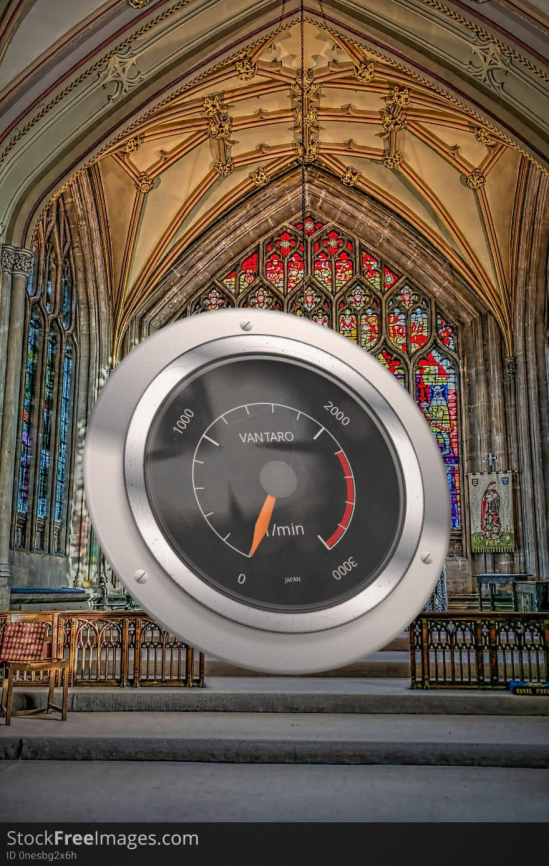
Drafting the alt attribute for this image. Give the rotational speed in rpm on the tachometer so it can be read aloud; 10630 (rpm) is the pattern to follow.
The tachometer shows 0 (rpm)
